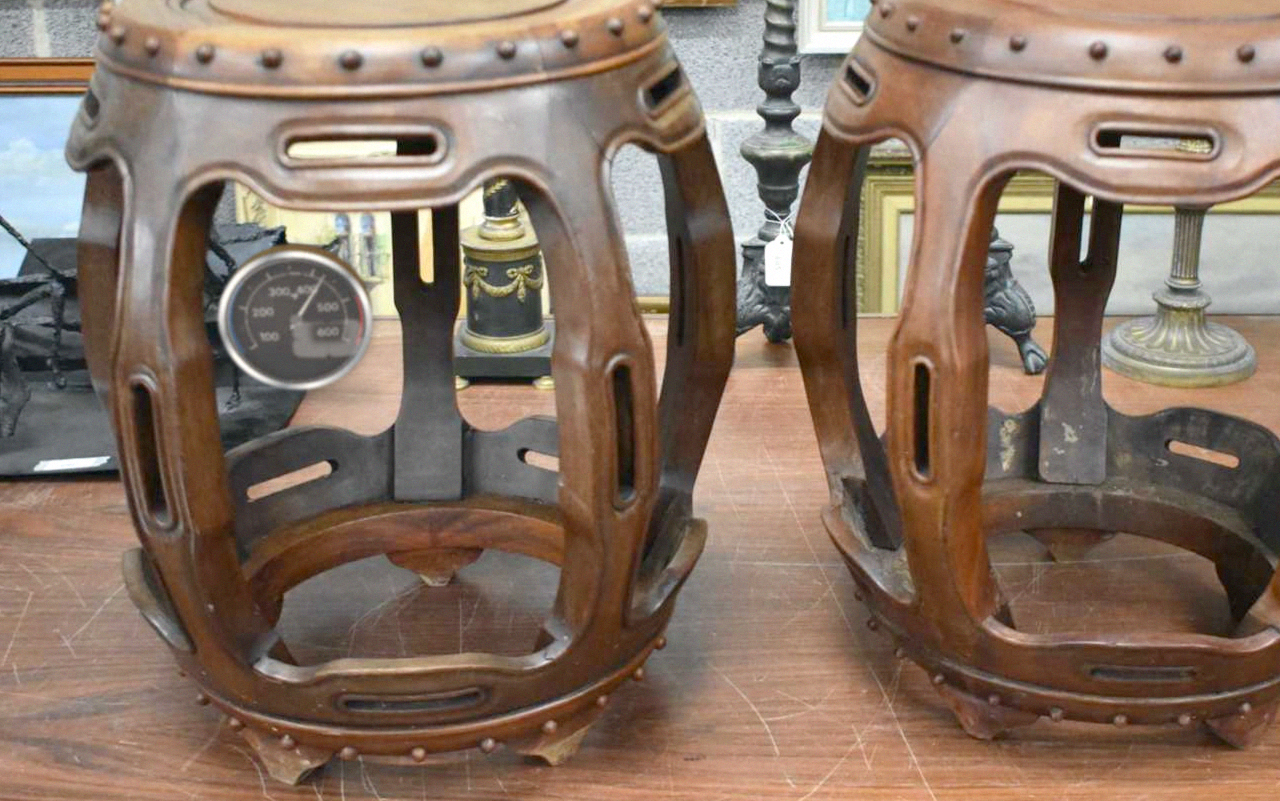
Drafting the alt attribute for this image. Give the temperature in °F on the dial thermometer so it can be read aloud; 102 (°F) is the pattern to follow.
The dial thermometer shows 425 (°F)
